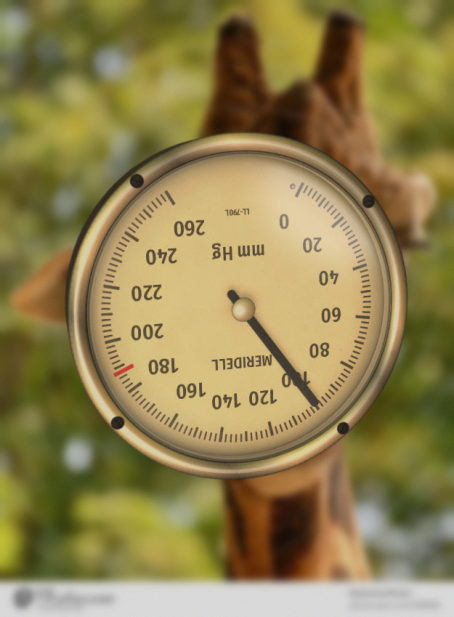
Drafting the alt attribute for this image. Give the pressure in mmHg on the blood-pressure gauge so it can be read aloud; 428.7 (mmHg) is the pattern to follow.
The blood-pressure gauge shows 100 (mmHg)
